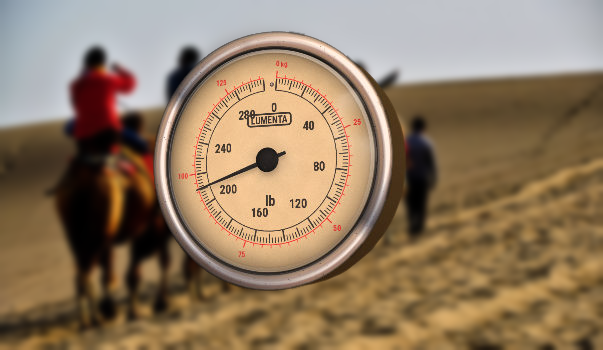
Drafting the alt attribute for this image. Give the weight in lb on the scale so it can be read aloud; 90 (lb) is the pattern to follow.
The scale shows 210 (lb)
